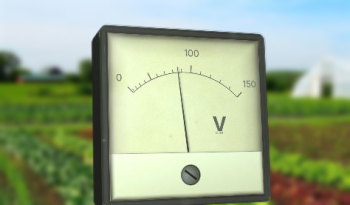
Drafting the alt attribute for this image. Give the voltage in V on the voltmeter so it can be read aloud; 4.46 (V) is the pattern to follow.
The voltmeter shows 85 (V)
